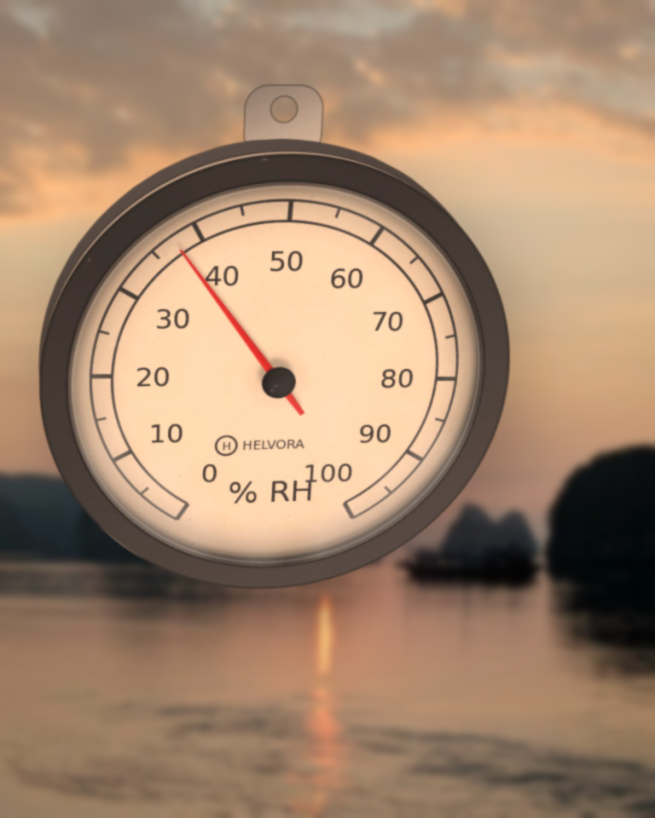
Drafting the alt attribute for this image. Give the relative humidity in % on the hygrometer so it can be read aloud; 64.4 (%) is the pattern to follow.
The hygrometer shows 37.5 (%)
